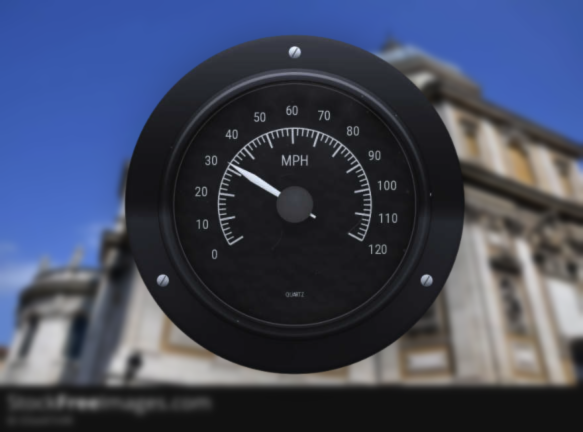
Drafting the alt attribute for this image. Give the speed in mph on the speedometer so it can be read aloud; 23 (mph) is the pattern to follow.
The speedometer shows 32 (mph)
